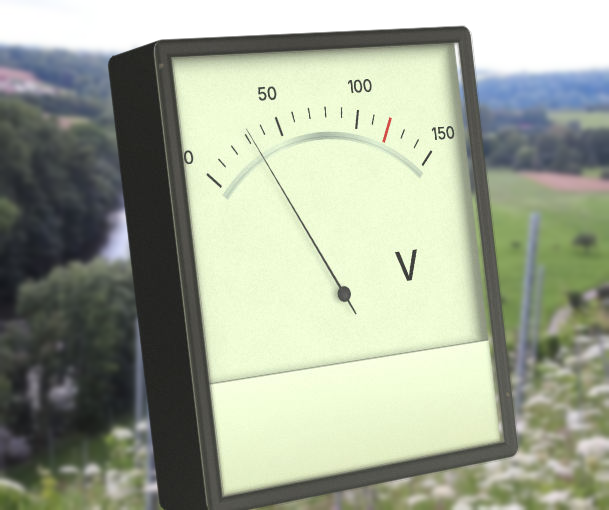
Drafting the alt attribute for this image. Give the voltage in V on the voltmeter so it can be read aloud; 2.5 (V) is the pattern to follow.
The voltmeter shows 30 (V)
